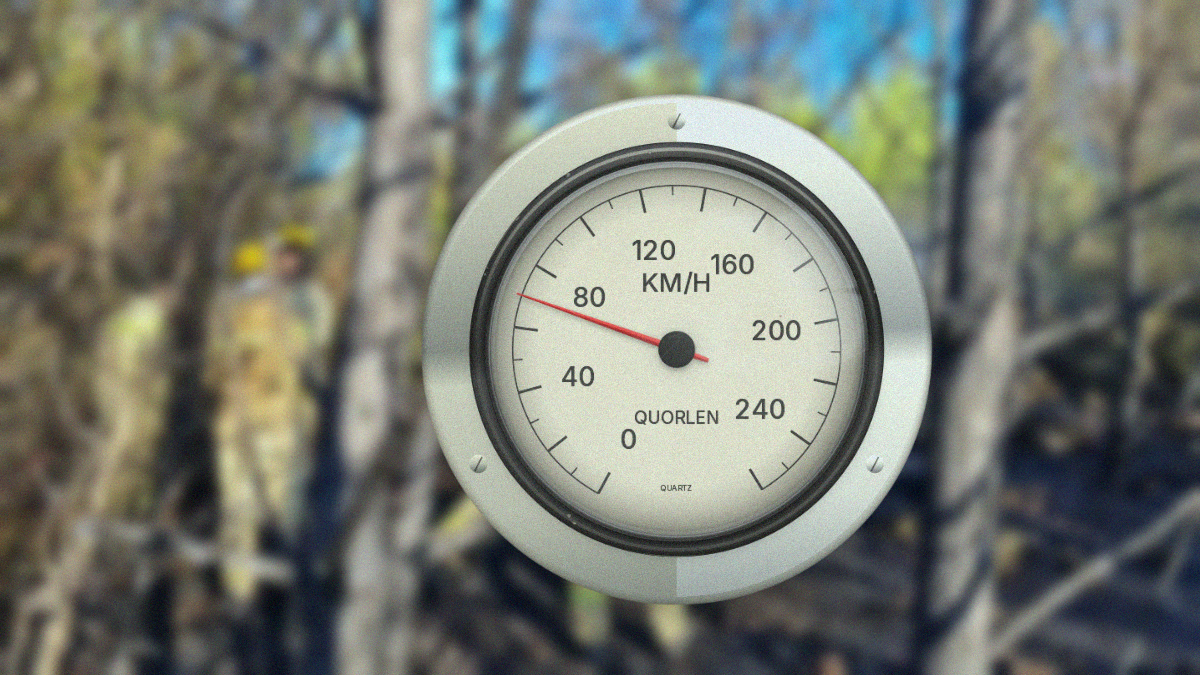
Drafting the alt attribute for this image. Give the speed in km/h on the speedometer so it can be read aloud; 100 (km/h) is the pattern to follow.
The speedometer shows 70 (km/h)
